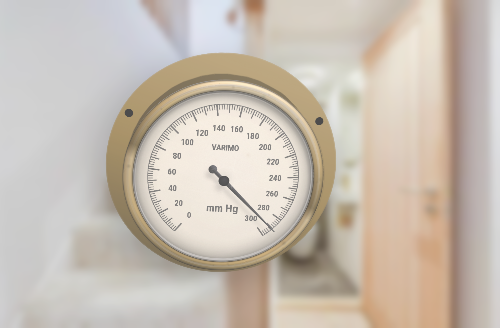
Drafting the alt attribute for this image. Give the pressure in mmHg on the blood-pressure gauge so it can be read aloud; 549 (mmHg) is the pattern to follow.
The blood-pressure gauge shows 290 (mmHg)
